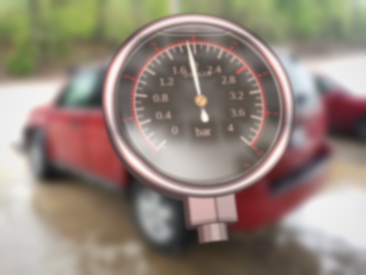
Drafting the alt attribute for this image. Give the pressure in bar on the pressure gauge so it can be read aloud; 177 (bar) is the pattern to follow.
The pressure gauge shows 1.9 (bar)
